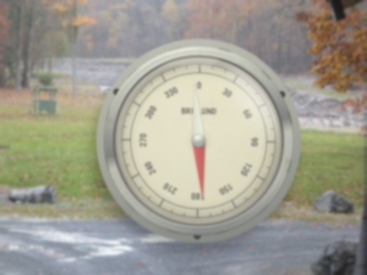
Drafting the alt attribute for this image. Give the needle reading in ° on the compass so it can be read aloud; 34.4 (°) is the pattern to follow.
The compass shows 175 (°)
